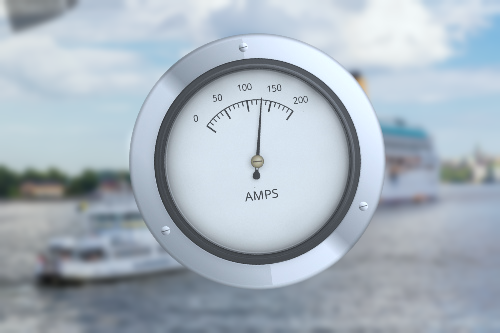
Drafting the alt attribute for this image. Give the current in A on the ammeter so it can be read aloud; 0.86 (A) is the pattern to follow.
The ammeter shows 130 (A)
